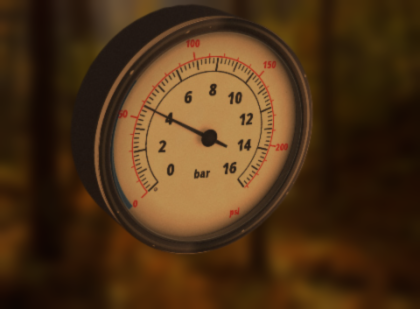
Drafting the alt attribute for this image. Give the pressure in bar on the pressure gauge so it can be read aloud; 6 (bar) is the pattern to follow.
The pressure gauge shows 4 (bar)
